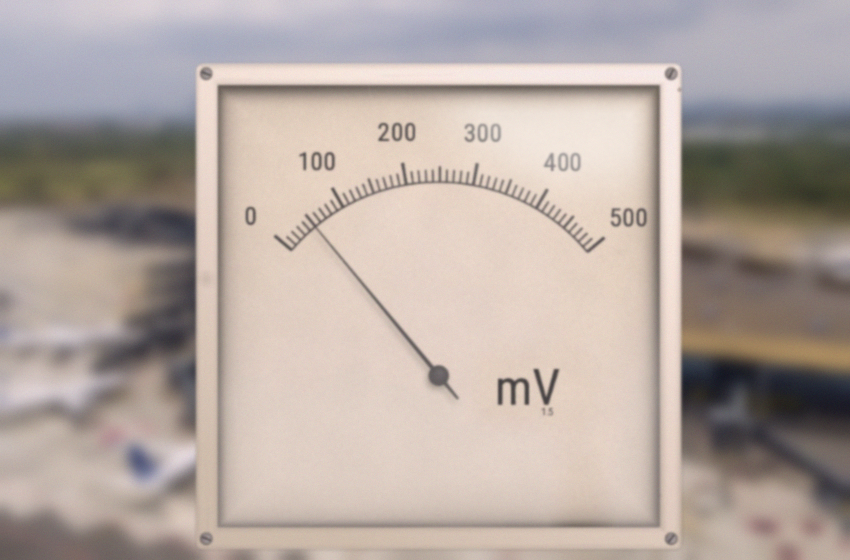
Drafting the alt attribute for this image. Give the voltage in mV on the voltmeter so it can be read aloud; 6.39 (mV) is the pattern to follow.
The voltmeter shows 50 (mV)
